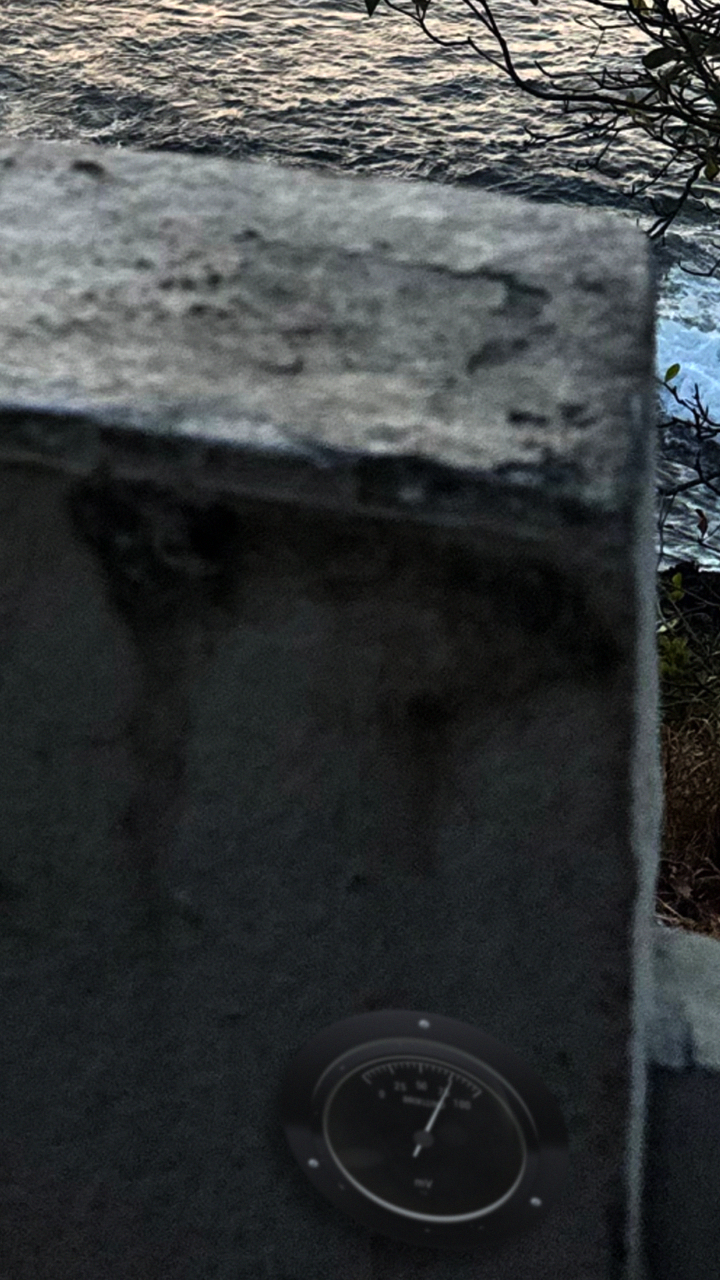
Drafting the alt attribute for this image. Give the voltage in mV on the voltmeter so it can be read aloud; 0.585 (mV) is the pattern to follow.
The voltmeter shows 75 (mV)
